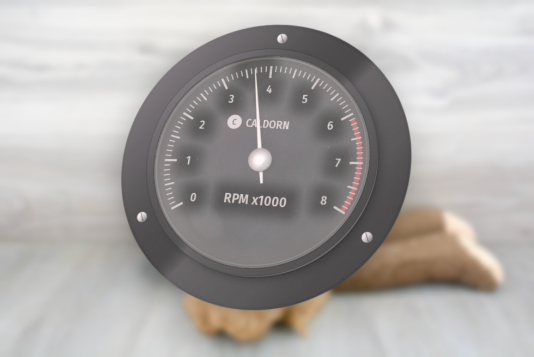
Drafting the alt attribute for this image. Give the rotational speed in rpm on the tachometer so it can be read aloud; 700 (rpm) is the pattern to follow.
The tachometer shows 3700 (rpm)
